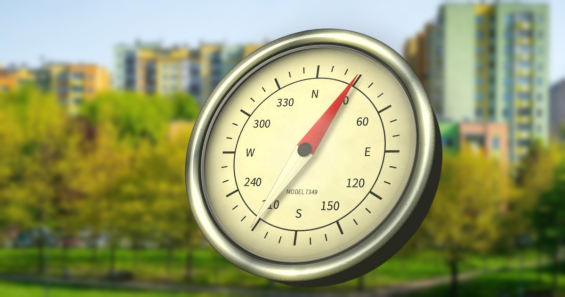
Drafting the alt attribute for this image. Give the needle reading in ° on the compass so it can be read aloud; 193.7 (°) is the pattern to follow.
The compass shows 30 (°)
